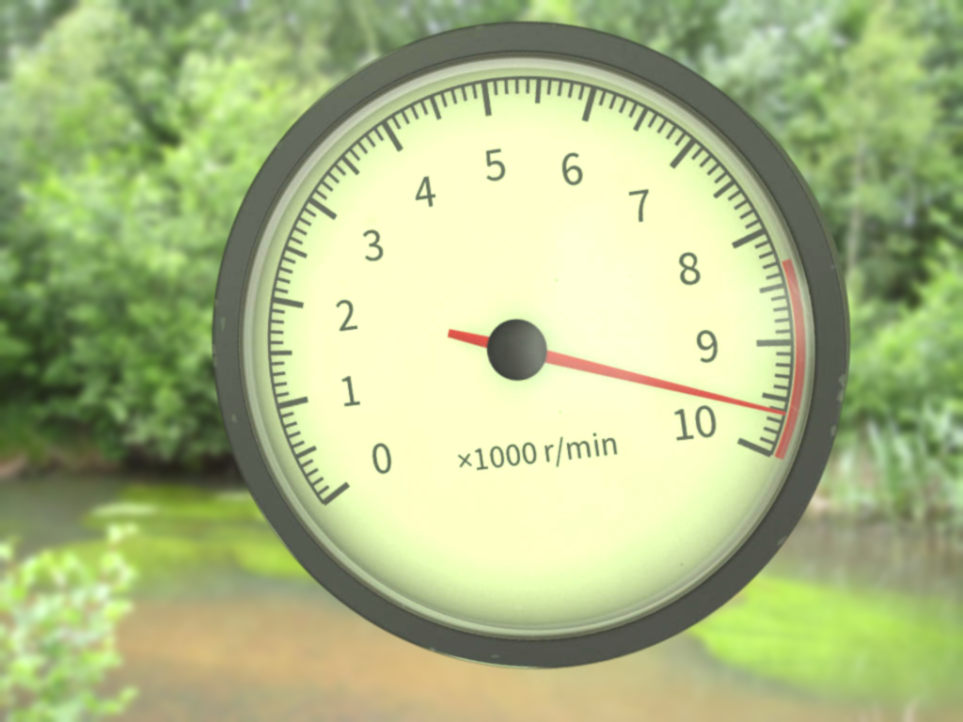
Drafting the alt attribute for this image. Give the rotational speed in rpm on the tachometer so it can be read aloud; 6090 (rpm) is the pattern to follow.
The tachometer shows 9600 (rpm)
